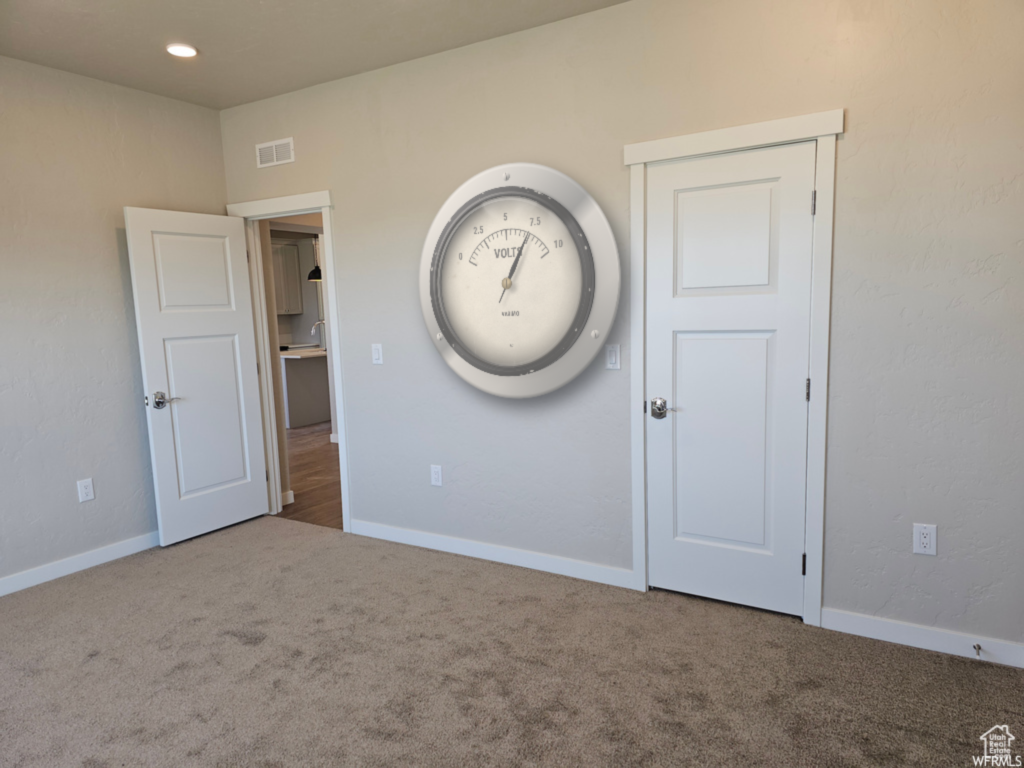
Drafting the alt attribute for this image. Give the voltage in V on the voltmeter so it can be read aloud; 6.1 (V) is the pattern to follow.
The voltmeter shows 7.5 (V)
